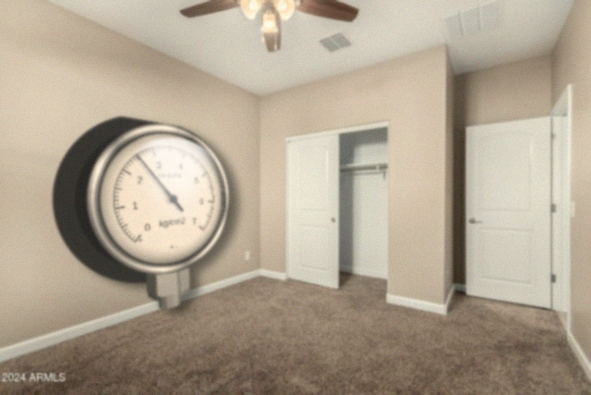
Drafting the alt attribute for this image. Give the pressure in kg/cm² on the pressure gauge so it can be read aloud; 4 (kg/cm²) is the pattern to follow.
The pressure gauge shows 2.5 (kg/cm²)
